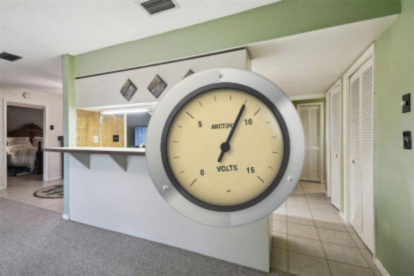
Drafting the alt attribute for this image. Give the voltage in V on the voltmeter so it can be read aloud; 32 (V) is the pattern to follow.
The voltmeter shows 9 (V)
